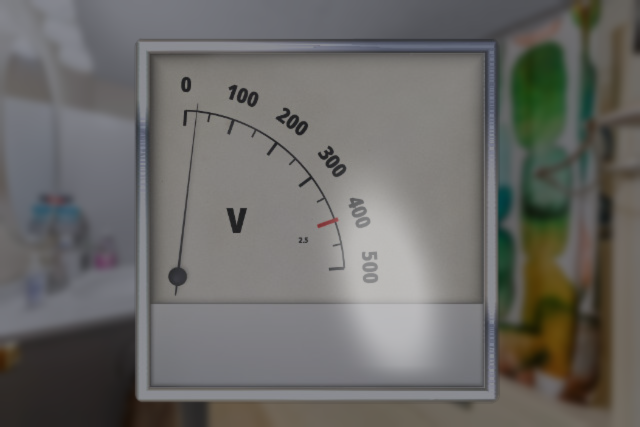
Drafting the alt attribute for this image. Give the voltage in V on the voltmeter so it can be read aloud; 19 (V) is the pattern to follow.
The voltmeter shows 25 (V)
